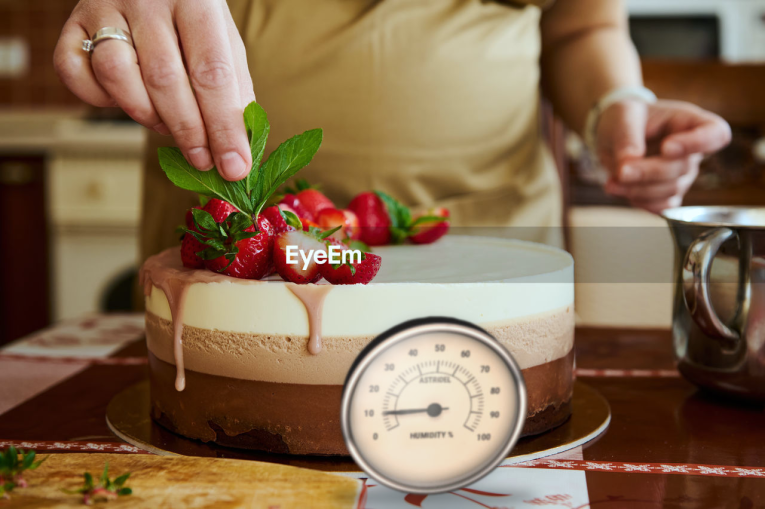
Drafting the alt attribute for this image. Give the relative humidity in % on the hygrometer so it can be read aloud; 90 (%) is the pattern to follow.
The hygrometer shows 10 (%)
